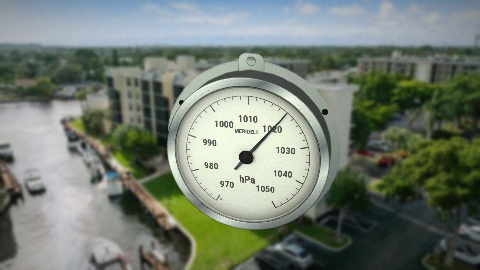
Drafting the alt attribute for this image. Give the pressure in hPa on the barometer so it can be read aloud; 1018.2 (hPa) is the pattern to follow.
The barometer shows 1020 (hPa)
